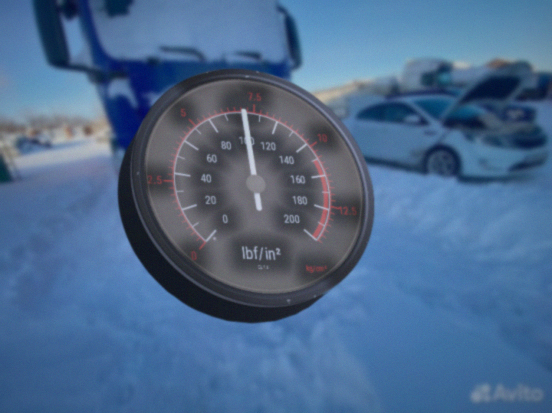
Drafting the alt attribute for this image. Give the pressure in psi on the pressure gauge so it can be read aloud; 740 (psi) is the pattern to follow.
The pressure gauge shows 100 (psi)
